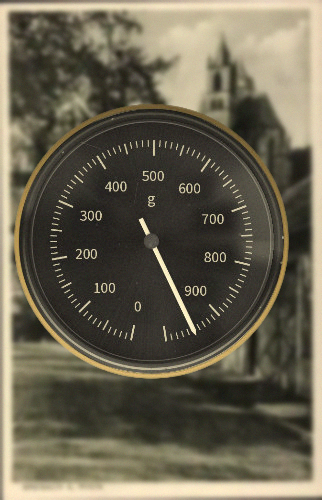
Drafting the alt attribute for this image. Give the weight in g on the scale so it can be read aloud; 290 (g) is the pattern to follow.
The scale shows 950 (g)
